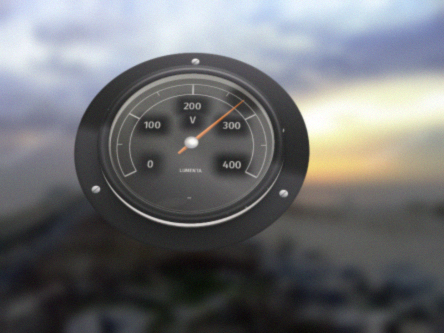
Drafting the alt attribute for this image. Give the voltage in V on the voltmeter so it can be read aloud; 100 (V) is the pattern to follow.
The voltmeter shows 275 (V)
